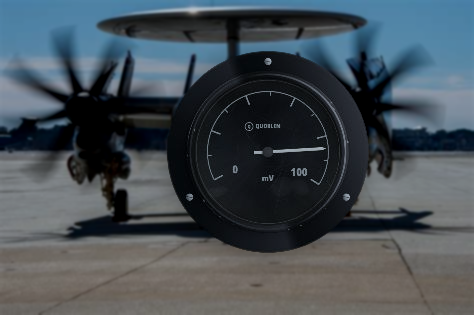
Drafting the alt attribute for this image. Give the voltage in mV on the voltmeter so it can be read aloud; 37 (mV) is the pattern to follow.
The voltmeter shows 85 (mV)
